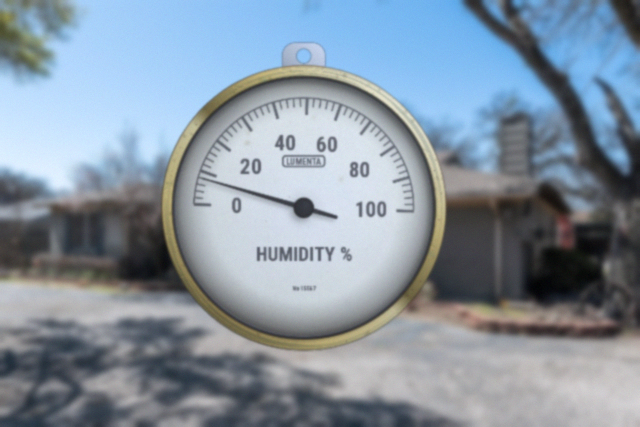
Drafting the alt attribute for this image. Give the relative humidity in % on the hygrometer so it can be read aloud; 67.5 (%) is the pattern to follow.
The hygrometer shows 8 (%)
